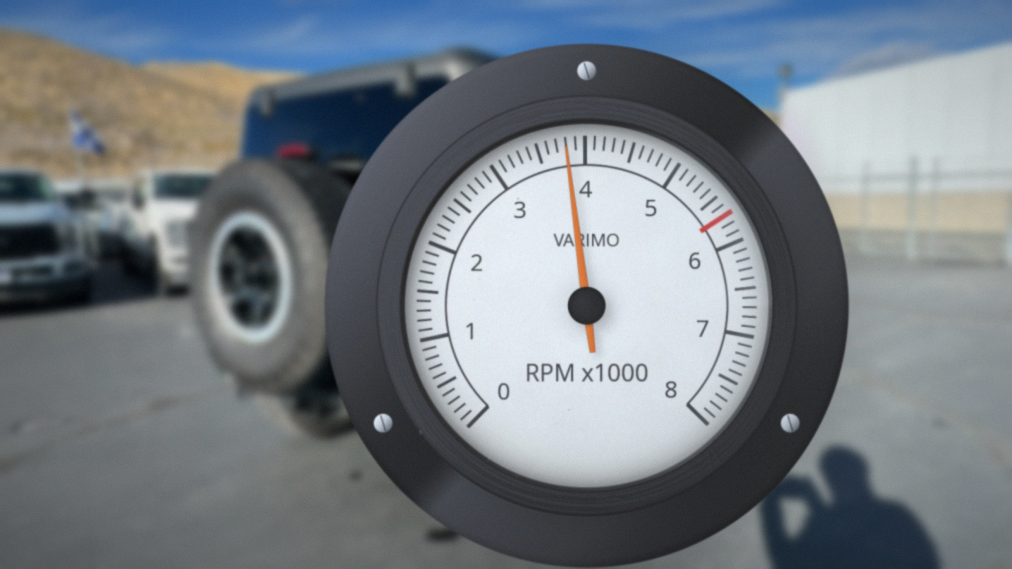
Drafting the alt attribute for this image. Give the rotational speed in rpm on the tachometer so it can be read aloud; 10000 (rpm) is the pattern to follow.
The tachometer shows 3800 (rpm)
